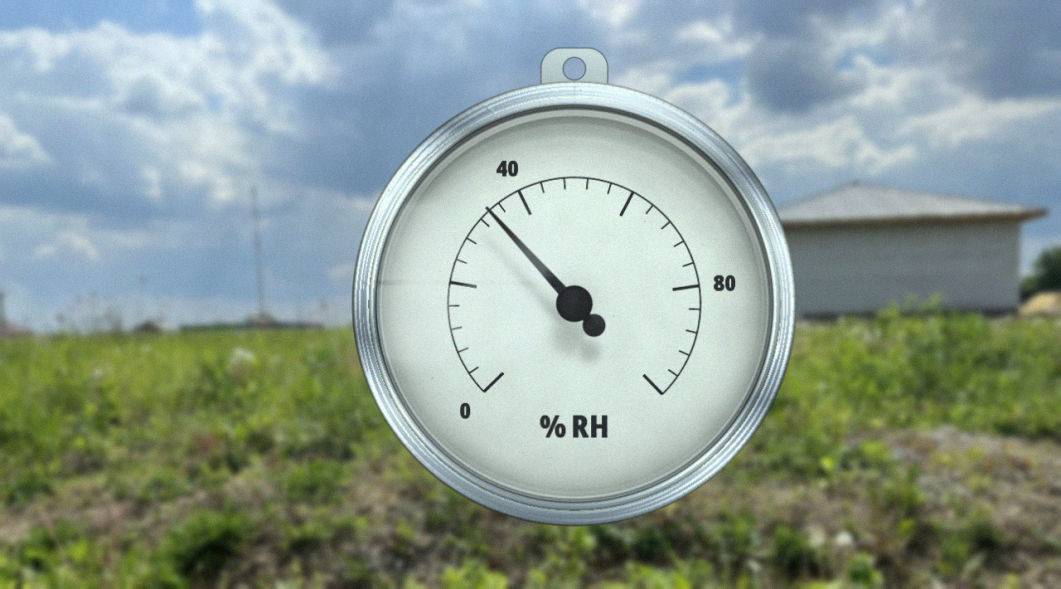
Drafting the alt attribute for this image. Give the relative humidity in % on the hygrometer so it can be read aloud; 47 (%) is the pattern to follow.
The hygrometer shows 34 (%)
